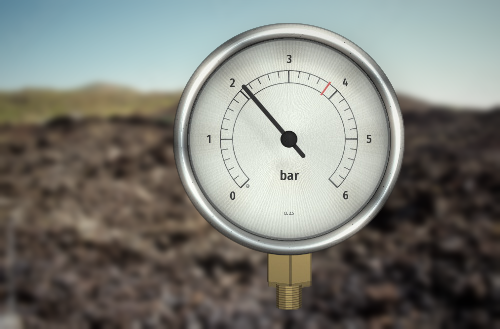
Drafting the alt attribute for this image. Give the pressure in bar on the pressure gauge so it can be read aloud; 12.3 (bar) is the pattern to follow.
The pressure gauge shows 2.1 (bar)
